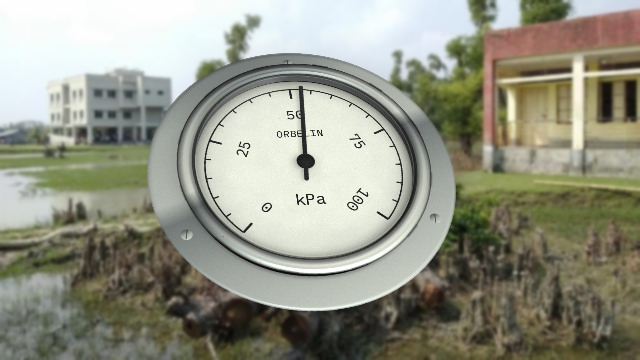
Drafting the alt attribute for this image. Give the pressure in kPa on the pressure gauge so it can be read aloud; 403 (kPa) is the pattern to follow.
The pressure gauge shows 52.5 (kPa)
